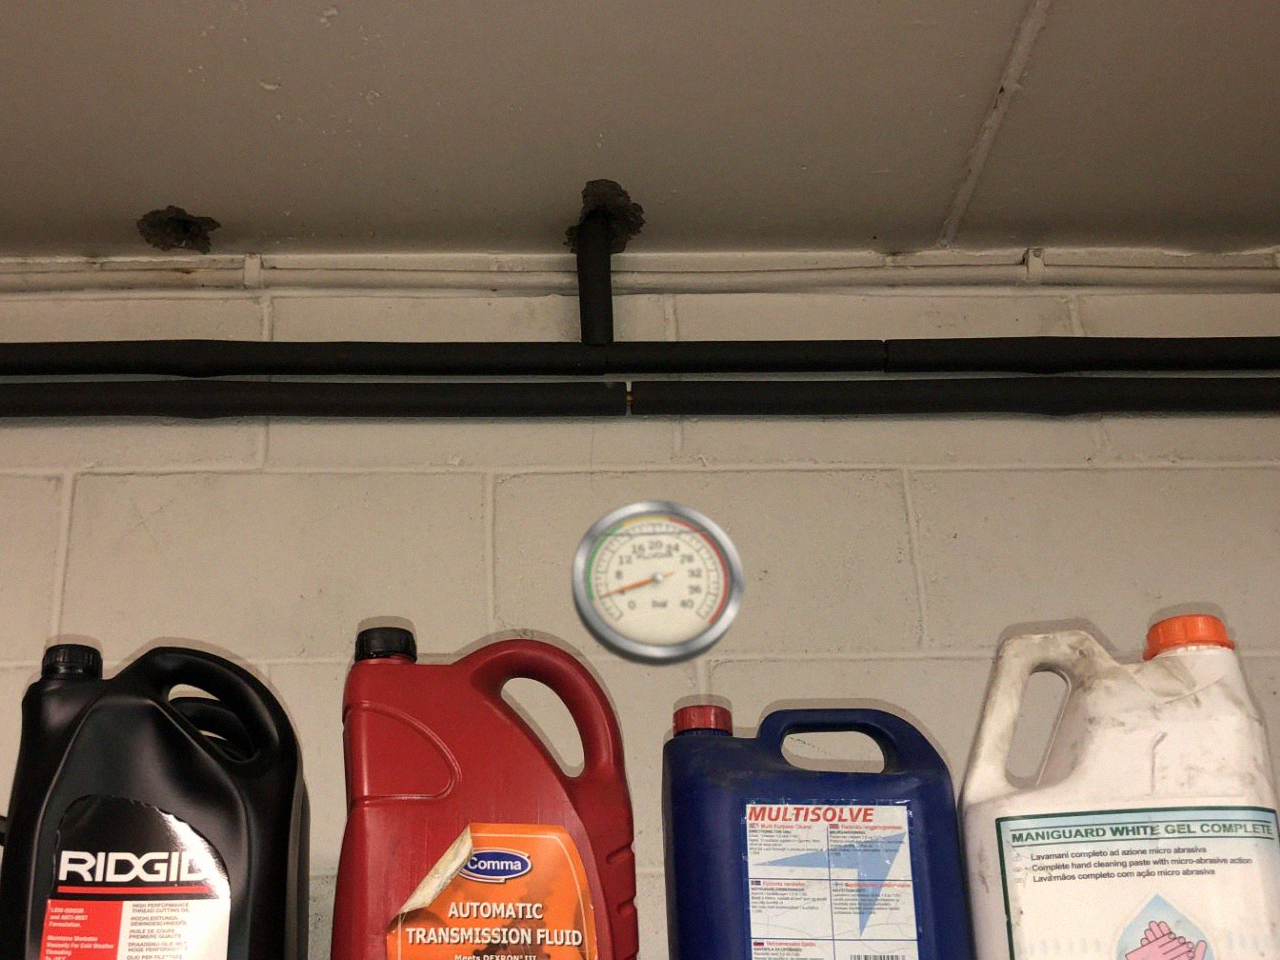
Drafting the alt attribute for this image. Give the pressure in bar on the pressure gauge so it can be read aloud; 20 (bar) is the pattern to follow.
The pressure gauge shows 4 (bar)
